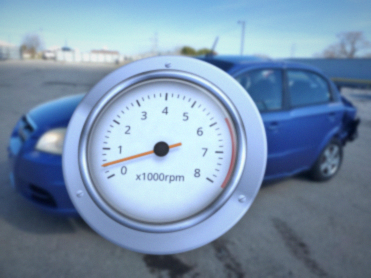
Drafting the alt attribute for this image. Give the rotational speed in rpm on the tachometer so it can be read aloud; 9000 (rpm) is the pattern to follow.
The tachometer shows 400 (rpm)
